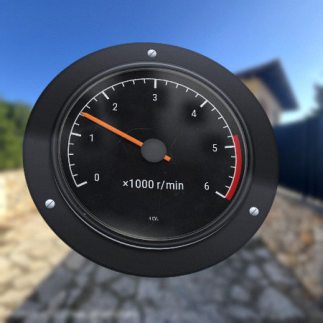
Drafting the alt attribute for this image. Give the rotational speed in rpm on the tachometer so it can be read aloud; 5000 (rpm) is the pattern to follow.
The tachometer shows 1400 (rpm)
